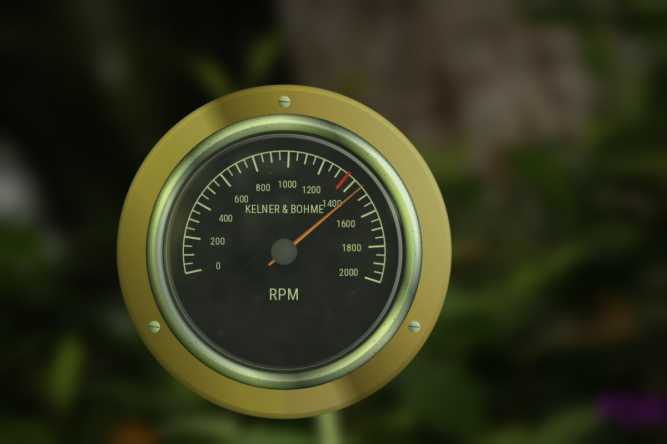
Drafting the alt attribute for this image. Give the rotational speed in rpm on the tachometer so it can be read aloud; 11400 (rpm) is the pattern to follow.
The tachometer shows 1450 (rpm)
